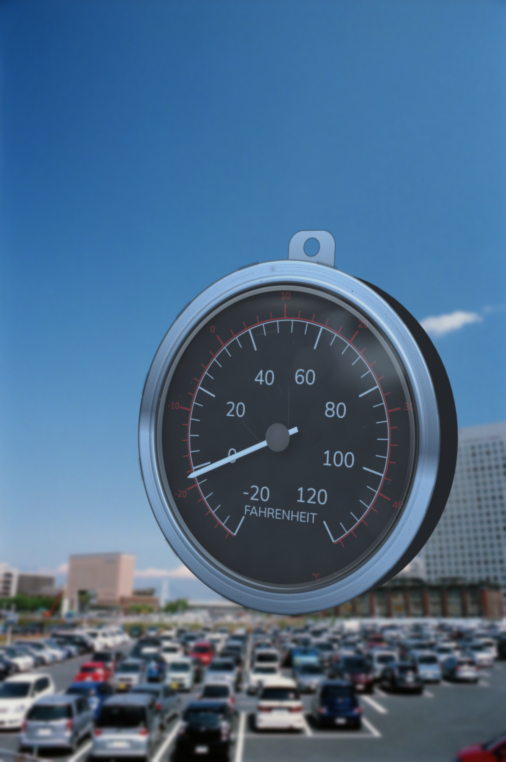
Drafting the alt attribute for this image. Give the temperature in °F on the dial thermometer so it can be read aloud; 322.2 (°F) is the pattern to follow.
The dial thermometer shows -2 (°F)
